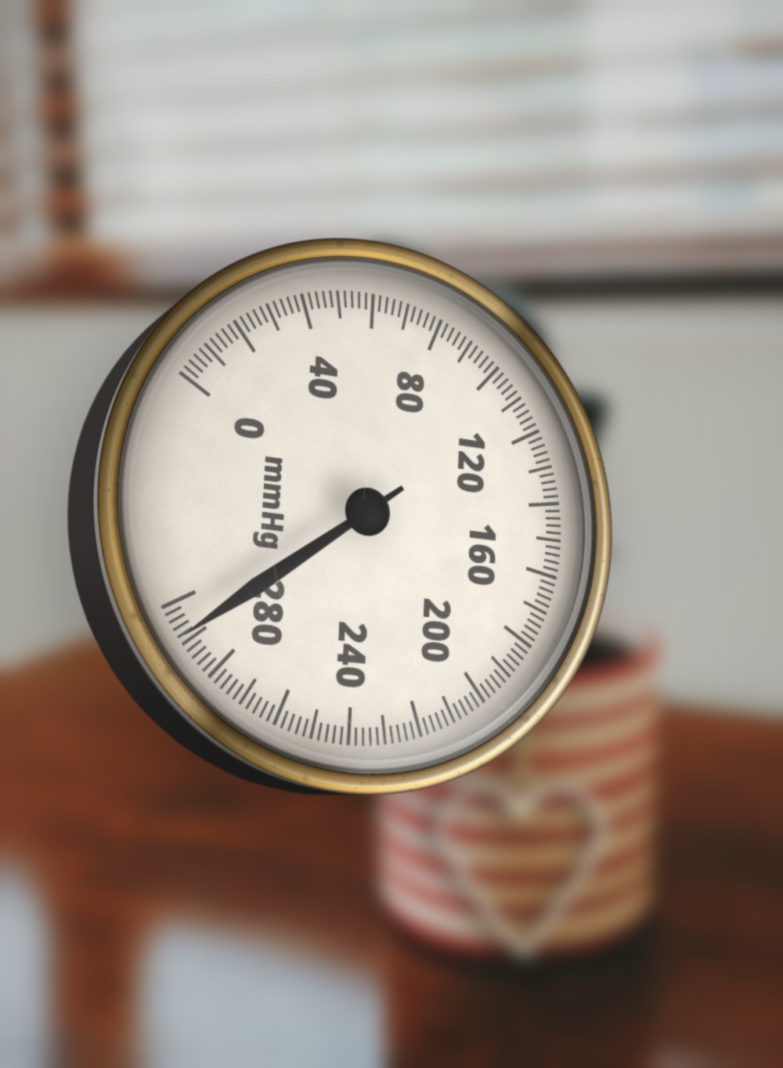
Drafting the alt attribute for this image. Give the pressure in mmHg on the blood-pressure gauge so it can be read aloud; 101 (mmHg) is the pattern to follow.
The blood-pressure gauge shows 292 (mmHg)
